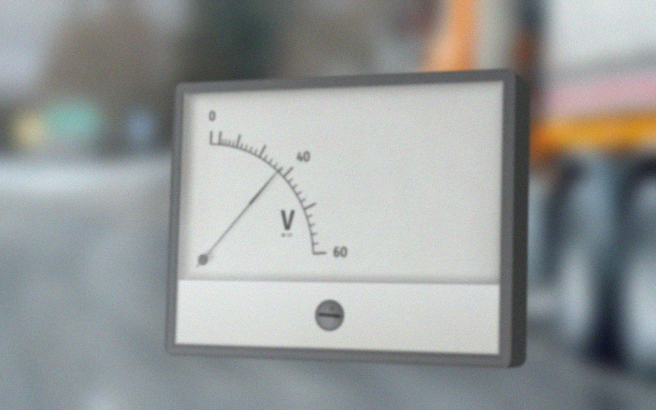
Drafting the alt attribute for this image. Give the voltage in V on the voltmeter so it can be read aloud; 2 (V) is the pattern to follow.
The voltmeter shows 38 (V)
